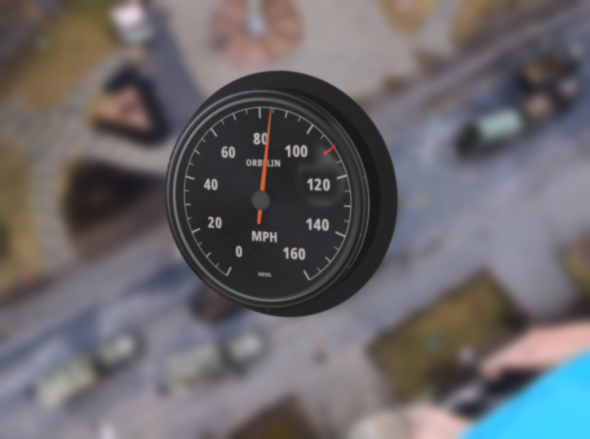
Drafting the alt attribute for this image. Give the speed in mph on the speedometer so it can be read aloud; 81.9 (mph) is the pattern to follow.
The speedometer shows 85 (mph)
